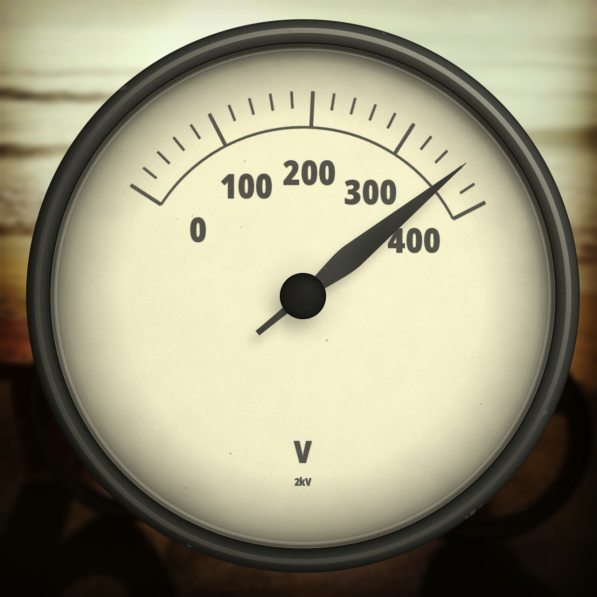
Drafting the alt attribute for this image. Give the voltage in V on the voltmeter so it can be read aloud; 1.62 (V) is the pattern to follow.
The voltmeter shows 360 (V)
